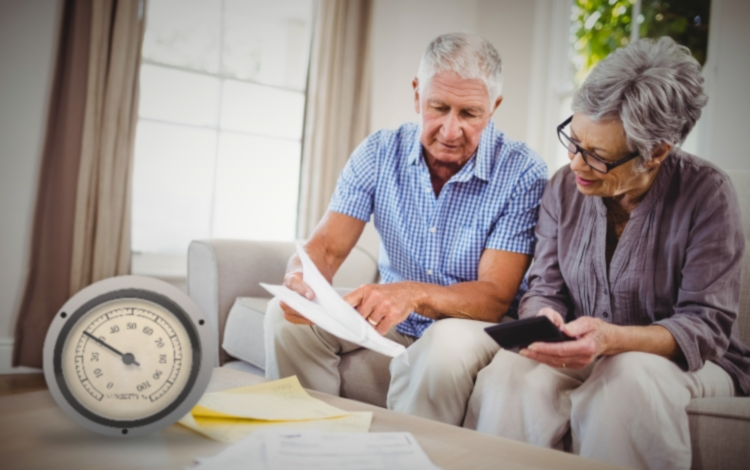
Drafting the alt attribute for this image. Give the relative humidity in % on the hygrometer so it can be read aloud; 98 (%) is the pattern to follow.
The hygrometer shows 30 (%)
